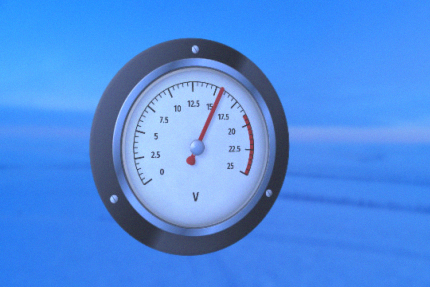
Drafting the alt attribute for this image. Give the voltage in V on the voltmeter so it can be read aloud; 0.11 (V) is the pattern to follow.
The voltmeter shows 15.5 (V)
